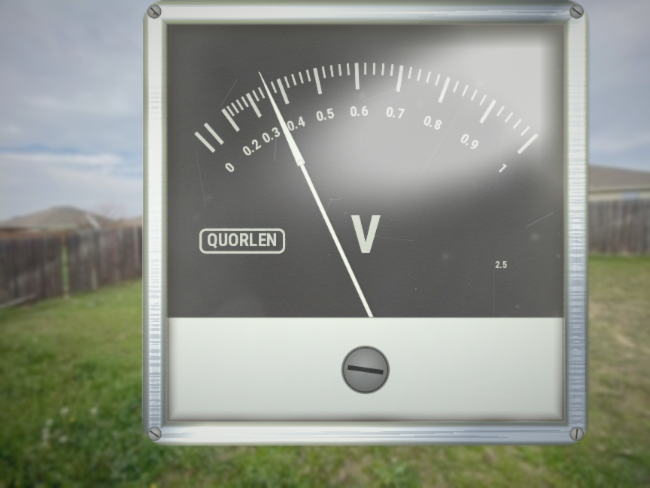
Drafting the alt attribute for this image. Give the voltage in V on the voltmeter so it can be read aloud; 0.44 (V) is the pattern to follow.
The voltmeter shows 0.36 (V)
